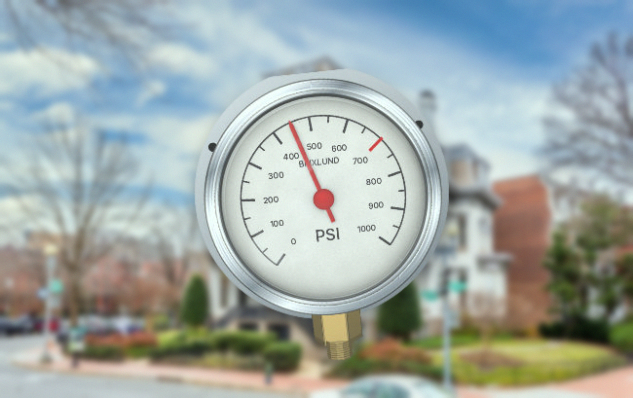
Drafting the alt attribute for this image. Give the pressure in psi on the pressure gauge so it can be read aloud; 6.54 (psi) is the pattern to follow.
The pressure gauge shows 450 (psi)
